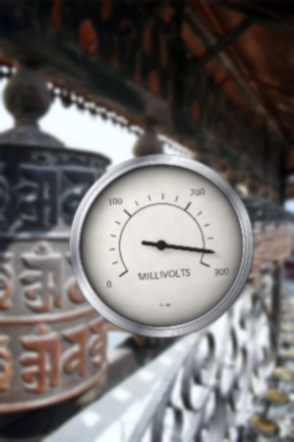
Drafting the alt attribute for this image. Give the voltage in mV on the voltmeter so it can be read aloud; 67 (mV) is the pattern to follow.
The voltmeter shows 280 (mV)
